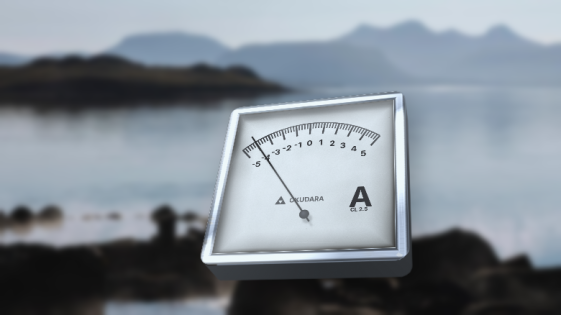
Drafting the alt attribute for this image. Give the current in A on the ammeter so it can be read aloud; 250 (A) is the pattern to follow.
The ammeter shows -4 (A)
